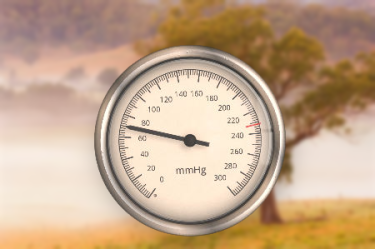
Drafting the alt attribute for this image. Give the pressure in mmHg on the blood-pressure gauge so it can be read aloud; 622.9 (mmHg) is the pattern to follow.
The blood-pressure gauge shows 70 (mmHg)
